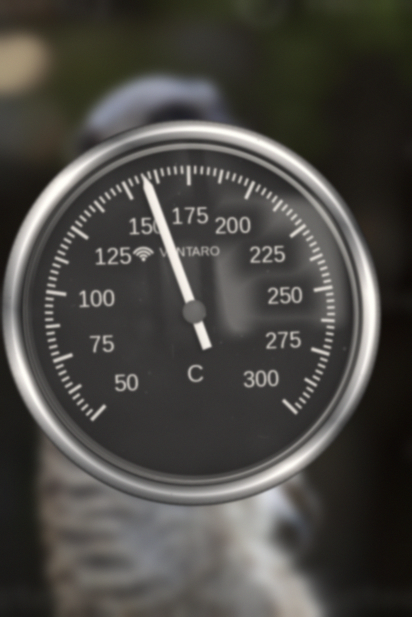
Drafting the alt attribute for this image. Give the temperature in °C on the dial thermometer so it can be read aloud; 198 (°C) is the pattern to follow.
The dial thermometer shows 157.5 (°C)
